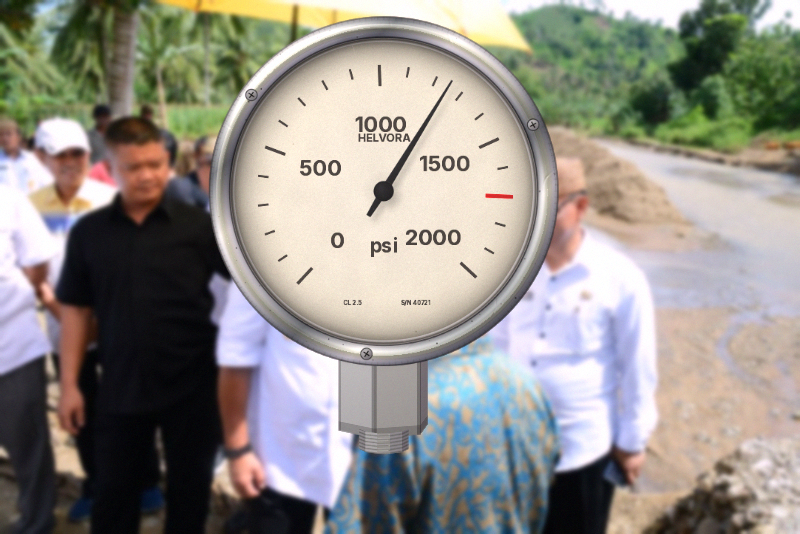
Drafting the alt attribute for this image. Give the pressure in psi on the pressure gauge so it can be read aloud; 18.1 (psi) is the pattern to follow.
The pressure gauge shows 1250 (psi)
